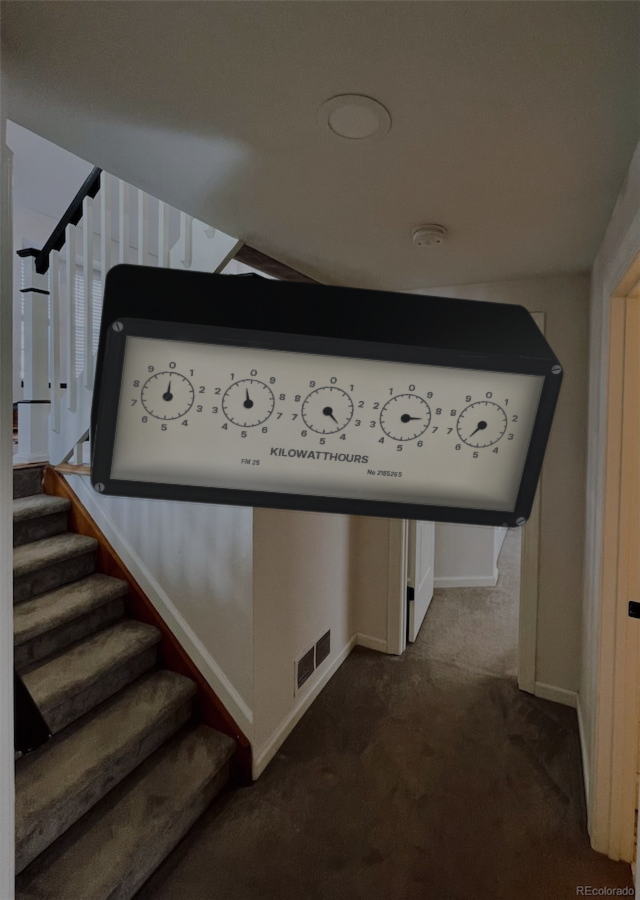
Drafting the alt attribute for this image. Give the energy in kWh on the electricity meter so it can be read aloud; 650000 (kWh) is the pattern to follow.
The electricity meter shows 376 (kWh)
